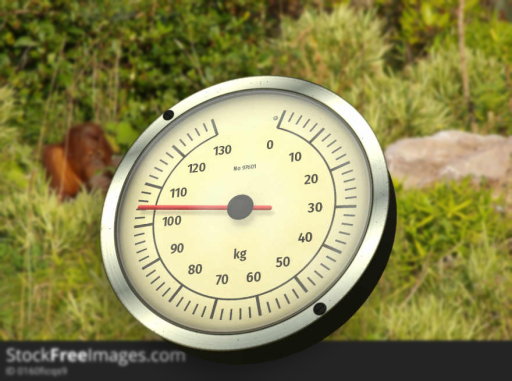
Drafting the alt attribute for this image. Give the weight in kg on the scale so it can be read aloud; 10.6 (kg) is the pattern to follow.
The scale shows 104 (kg)
